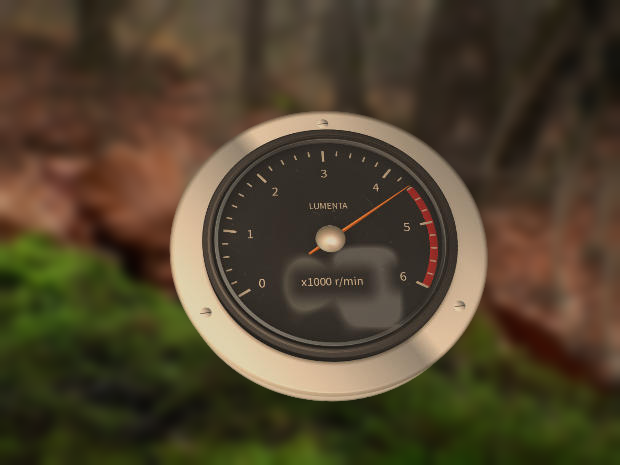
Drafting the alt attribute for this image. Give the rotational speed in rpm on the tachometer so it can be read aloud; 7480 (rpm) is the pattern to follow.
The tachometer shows 4400 (rpm)
